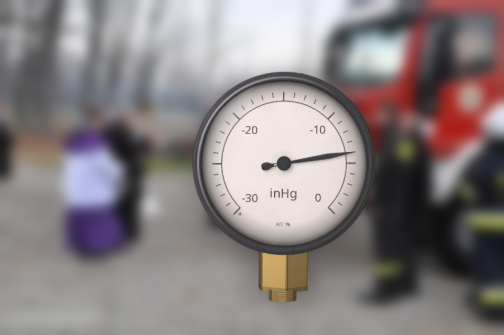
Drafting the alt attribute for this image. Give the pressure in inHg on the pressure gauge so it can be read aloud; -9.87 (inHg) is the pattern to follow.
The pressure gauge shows -6 (inHg)
